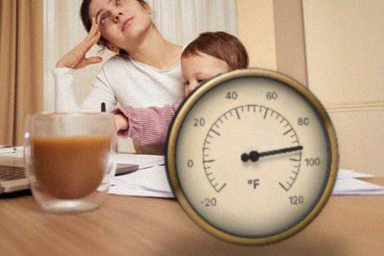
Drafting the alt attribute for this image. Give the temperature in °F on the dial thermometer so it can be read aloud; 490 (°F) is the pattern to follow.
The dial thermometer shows 92 (°F)
